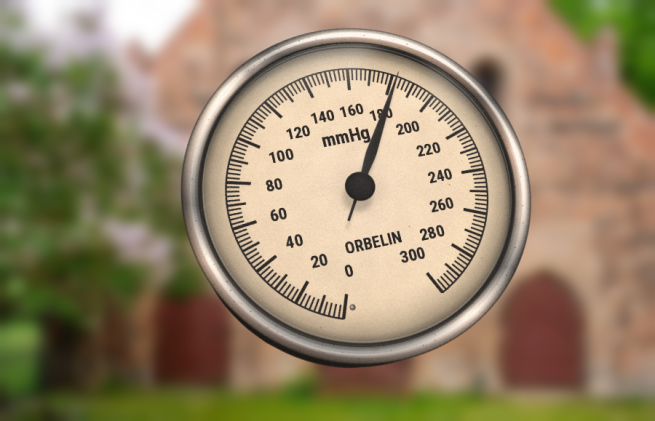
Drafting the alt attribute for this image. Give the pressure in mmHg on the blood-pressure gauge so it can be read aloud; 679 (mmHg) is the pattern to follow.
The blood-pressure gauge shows 182 (mmHg)
